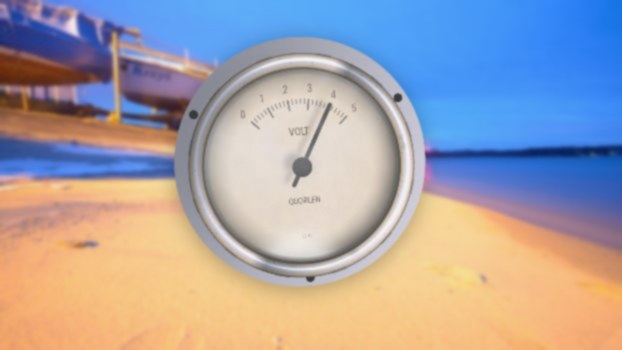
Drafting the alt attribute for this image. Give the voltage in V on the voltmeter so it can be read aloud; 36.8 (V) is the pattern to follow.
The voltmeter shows 4 (V)
